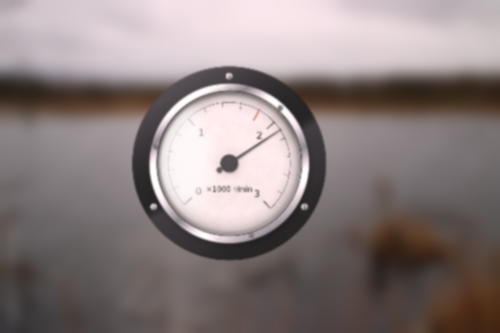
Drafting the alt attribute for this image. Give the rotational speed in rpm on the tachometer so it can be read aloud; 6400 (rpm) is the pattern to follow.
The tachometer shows 2100 (rpm)
